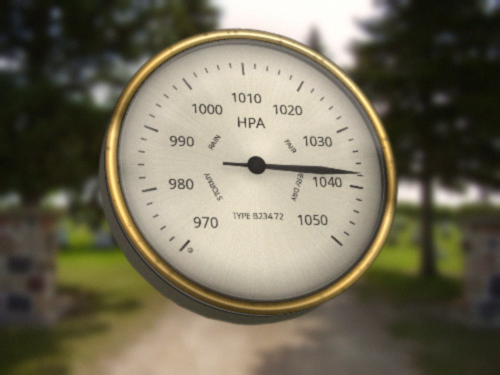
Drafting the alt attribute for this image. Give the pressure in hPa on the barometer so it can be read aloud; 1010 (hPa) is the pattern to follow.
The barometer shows 1038 (hPa)
